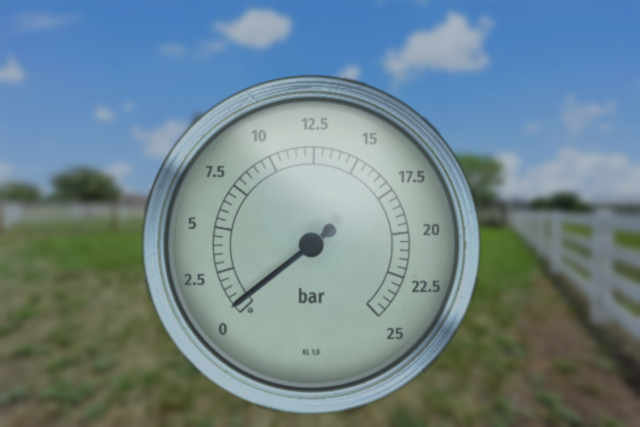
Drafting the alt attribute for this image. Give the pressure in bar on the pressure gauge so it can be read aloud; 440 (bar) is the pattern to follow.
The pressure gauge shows 0.5 (bar)
